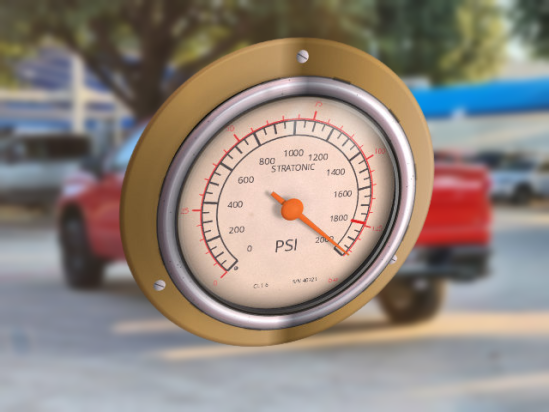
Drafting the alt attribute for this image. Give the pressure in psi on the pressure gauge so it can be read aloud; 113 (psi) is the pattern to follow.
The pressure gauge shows 1975 (psi)
